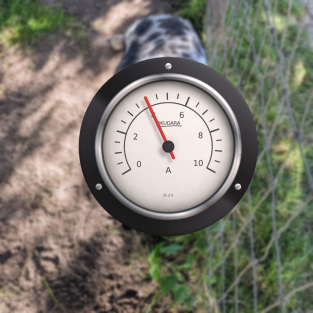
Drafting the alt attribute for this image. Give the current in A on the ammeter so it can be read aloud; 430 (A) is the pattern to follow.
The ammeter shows 4 (A)
